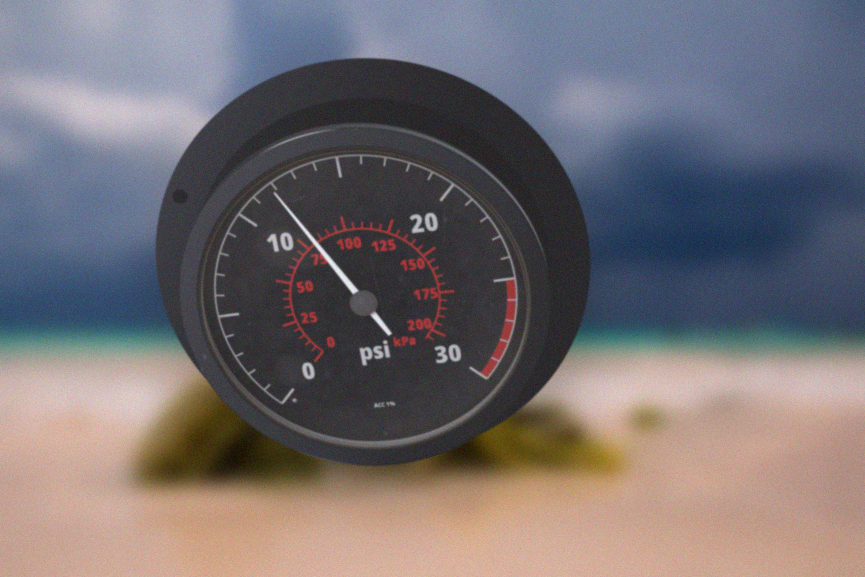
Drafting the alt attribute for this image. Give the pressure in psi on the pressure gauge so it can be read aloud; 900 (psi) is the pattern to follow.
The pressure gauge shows 12 (psi)
